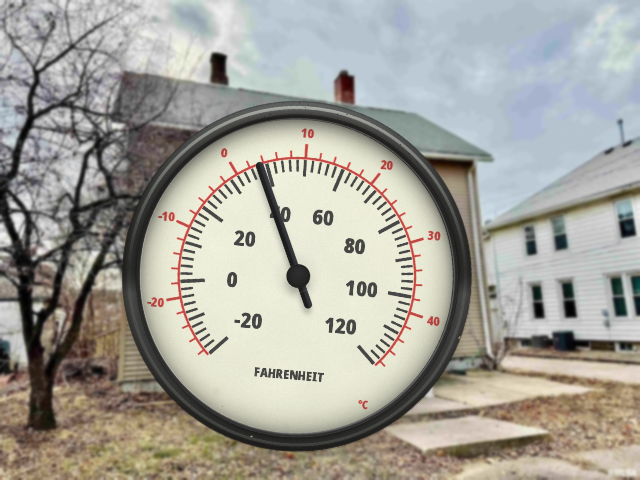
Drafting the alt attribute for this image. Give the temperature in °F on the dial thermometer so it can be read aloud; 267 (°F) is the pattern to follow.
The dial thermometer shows 38 (°F)
